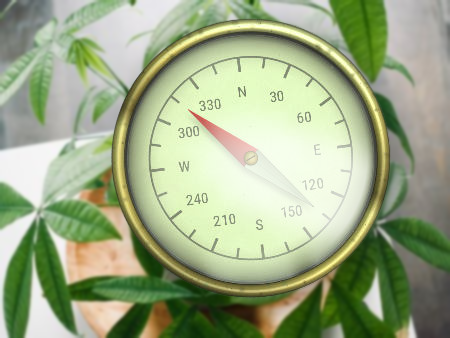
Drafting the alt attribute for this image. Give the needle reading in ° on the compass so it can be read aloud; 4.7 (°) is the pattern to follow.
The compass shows 315 (°)
